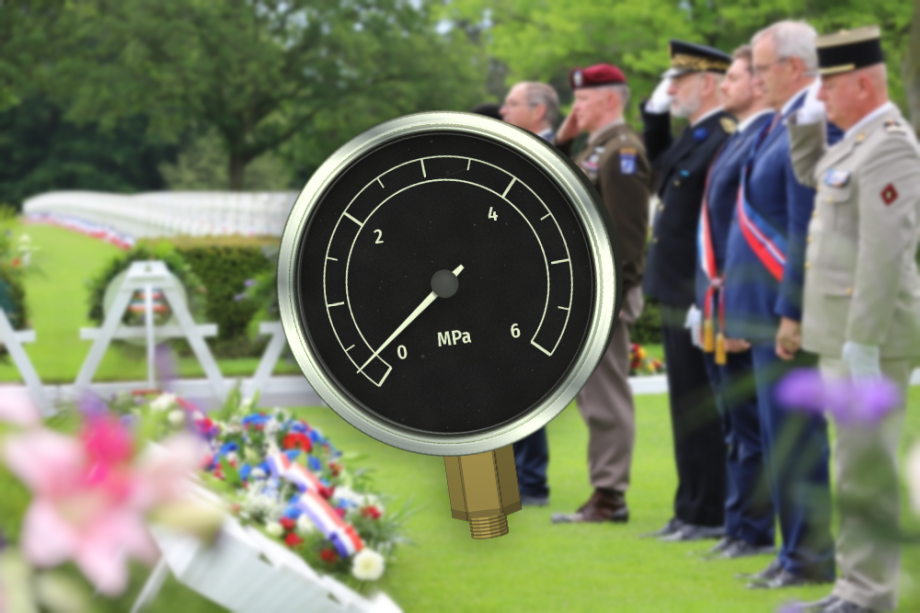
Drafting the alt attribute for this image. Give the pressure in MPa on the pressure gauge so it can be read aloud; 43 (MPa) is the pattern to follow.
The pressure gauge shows 0.25 (MPa)
